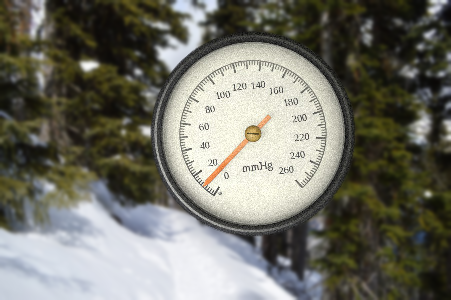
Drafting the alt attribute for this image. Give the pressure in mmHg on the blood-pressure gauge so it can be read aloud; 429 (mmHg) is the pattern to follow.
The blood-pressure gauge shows 10 (mmHg)
